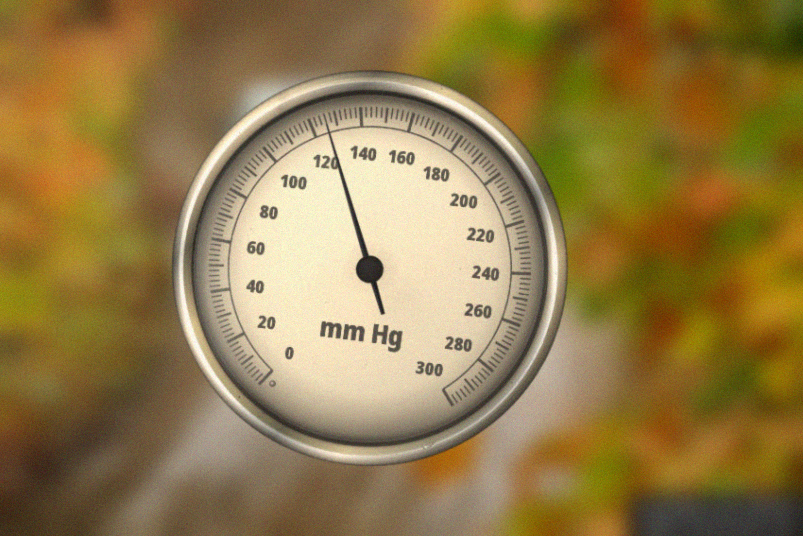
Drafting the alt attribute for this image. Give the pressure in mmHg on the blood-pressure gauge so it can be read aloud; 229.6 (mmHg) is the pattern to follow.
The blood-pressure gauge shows 126 (mmHg)
